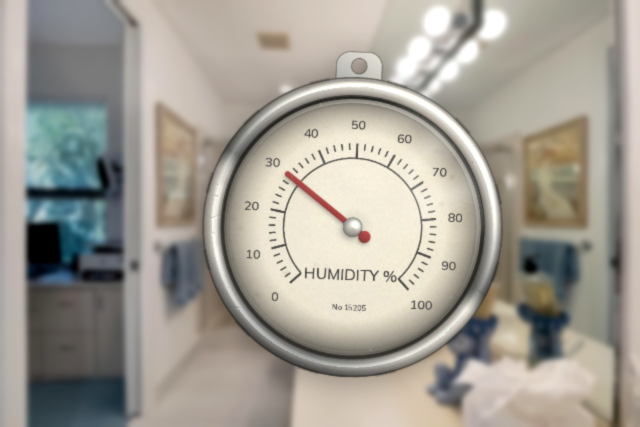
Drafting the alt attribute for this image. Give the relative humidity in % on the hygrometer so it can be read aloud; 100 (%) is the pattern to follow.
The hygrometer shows 30 (%)
